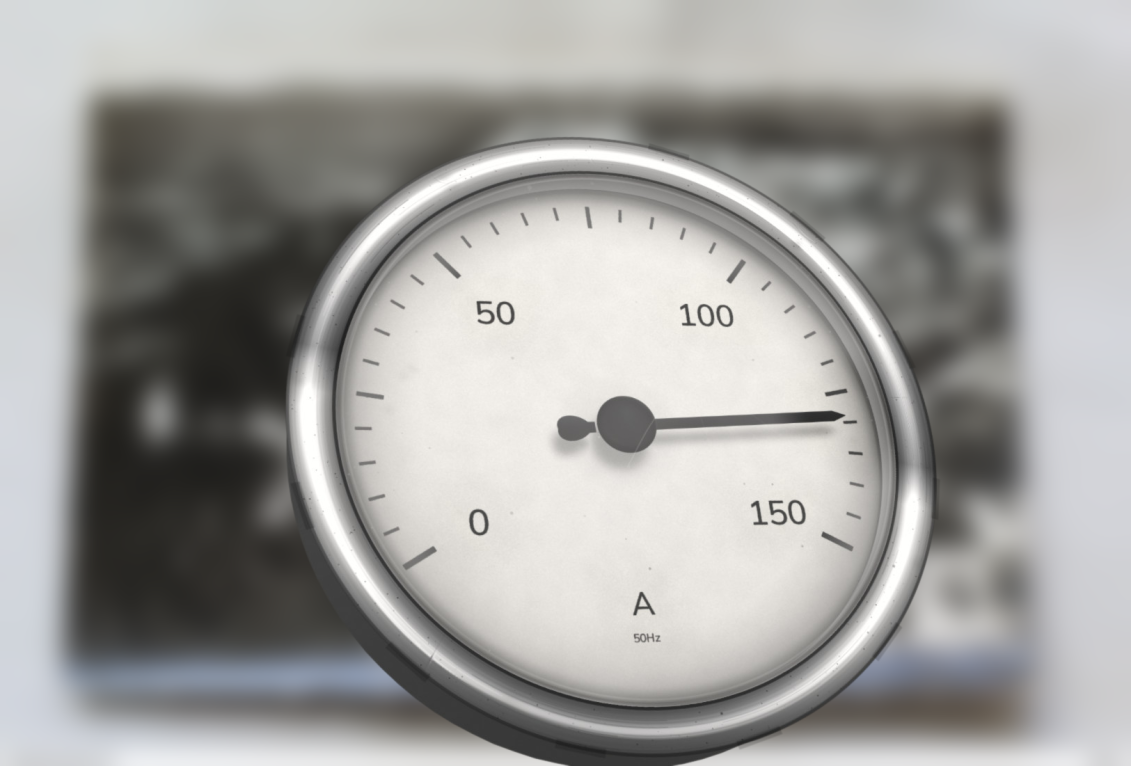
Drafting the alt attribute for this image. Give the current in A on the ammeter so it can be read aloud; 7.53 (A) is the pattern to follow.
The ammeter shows 130 (A)
